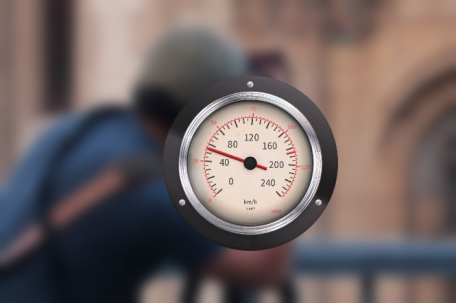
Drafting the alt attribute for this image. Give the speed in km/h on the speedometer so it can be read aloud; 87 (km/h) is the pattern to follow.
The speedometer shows 55 (km/h)
